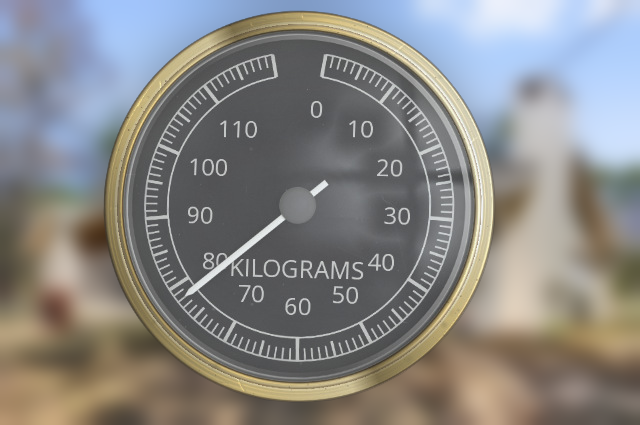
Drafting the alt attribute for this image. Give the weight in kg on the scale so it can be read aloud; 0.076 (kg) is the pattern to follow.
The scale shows 78 (kg)
